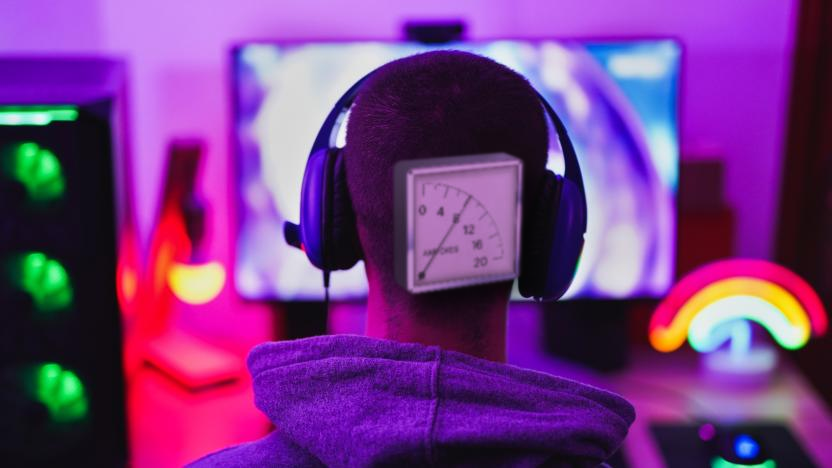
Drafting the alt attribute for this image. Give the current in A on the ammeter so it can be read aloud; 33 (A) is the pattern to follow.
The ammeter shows 8 (A)
